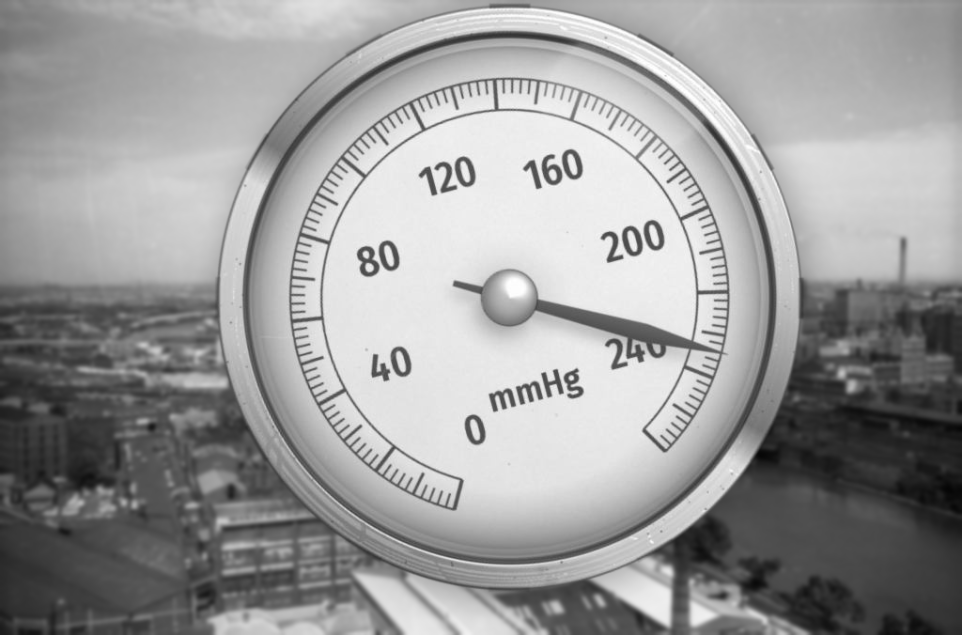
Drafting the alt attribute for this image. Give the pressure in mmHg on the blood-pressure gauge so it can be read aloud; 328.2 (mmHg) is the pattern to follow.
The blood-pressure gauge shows 234 (mmHg)
